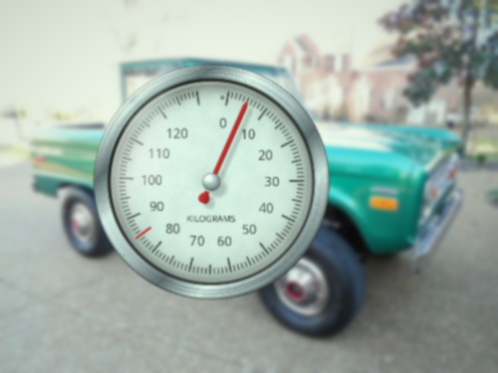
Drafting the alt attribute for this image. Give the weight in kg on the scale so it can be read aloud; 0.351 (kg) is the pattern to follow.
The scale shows 5 (kg)
